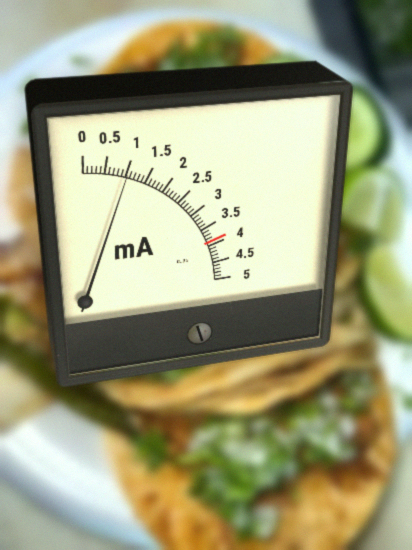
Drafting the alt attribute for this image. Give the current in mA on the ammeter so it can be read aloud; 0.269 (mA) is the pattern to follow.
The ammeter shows 1 (mA)
